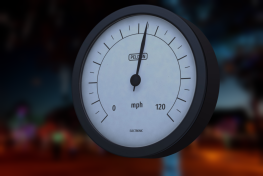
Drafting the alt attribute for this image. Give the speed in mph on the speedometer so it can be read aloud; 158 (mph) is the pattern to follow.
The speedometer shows 65 (mph)
